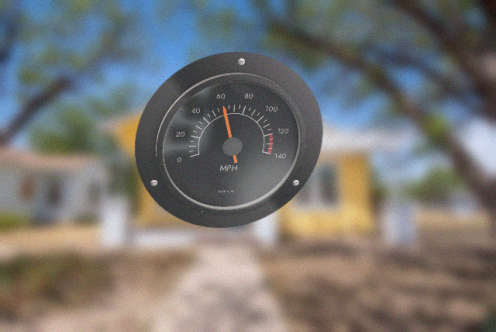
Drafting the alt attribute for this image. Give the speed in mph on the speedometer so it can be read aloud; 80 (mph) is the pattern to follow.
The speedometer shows 60 (mph)
